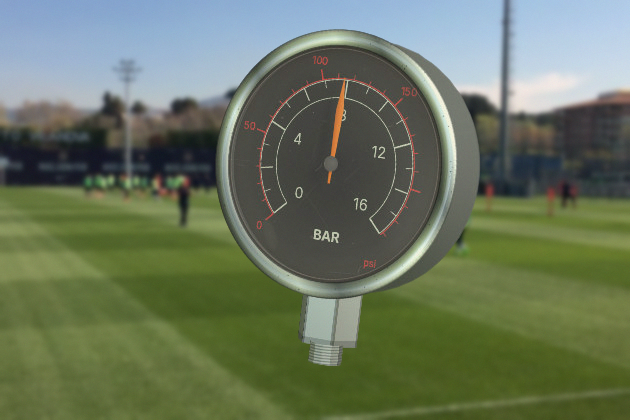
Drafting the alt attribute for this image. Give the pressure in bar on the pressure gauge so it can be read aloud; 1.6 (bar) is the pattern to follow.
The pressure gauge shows 8 (bar)
